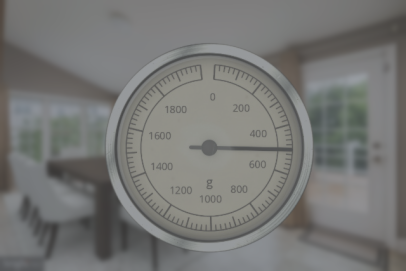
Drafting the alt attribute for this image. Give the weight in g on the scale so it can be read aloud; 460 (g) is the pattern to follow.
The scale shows 500 (g)
